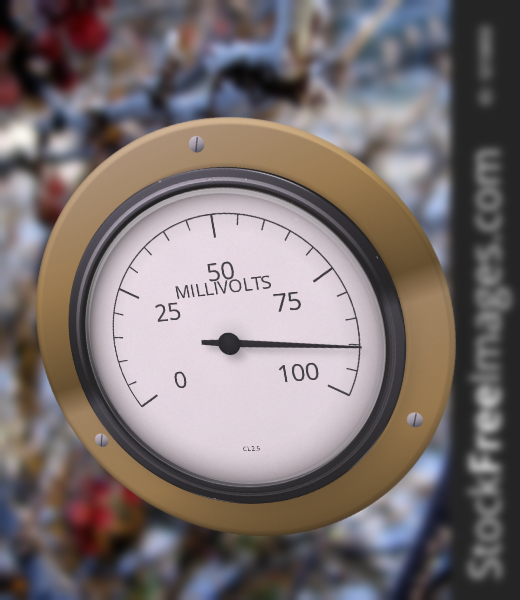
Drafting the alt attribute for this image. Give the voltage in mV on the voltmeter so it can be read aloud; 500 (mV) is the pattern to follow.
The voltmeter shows 90 (mV)
